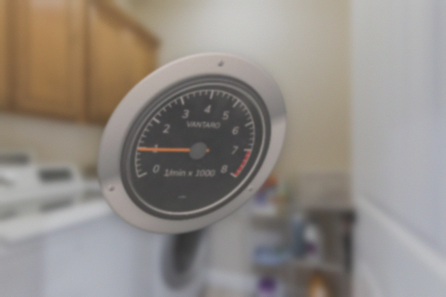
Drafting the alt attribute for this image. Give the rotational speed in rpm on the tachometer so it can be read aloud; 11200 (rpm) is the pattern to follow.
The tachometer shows 1000 (rpm)
